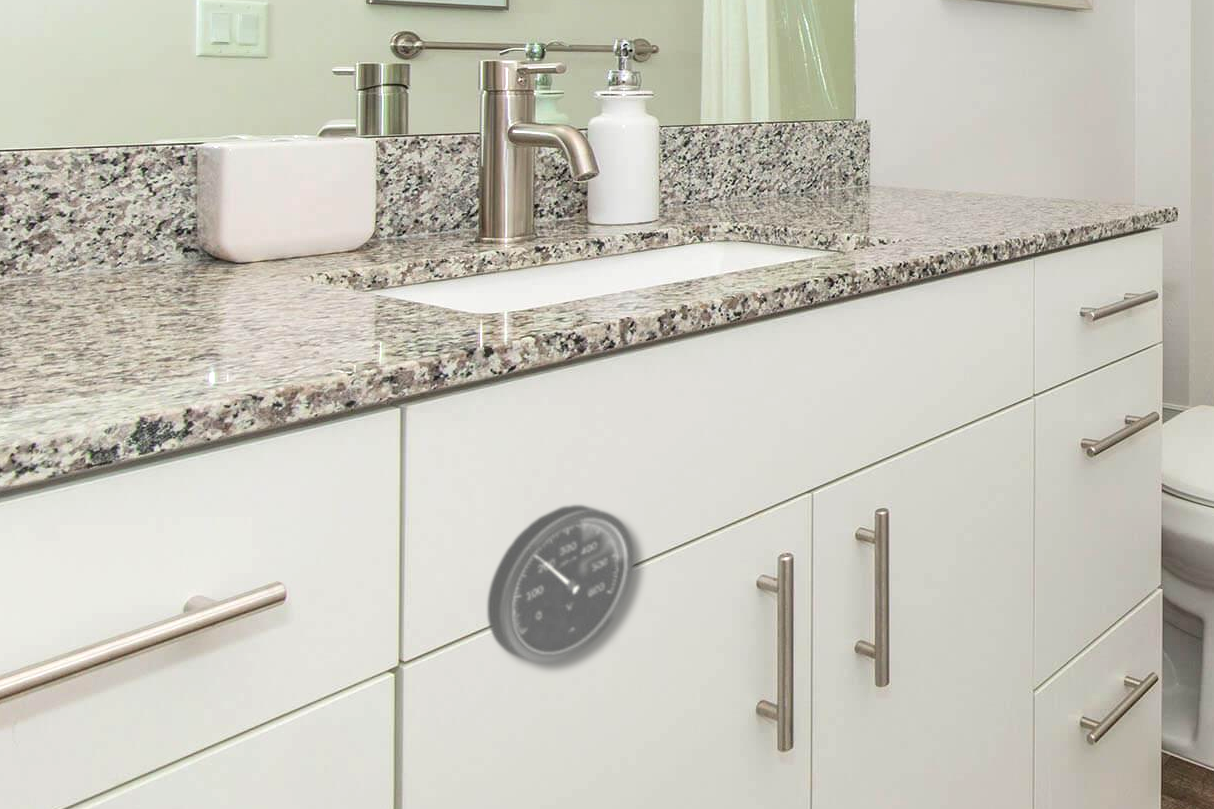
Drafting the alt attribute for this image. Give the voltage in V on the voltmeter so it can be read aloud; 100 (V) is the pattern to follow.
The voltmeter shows 200 (V)
